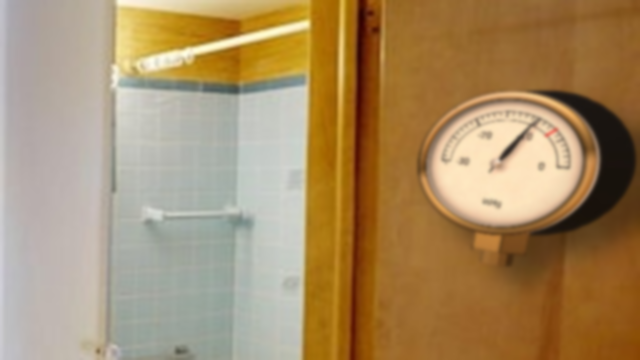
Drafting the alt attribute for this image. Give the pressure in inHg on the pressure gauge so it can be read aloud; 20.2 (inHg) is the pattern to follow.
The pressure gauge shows -10 (inHg)
